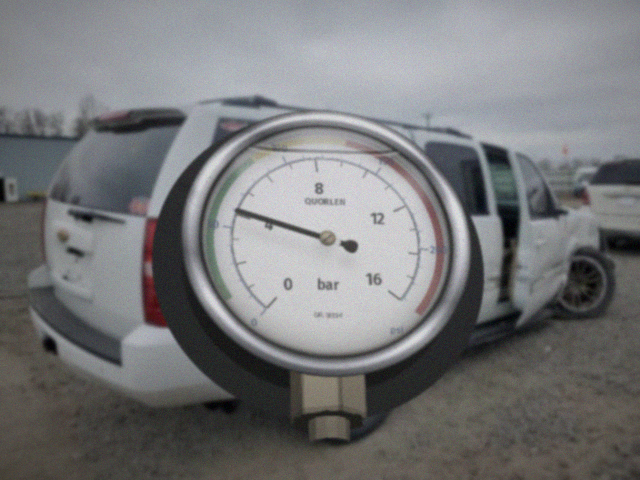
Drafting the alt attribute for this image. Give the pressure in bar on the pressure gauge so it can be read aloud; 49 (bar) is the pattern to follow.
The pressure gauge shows 4 (bar)
